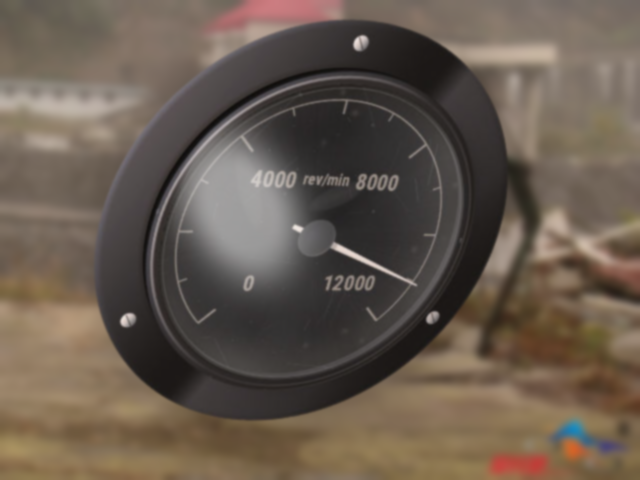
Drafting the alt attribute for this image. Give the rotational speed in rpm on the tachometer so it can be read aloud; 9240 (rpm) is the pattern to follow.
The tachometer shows 11000 (rpm)
